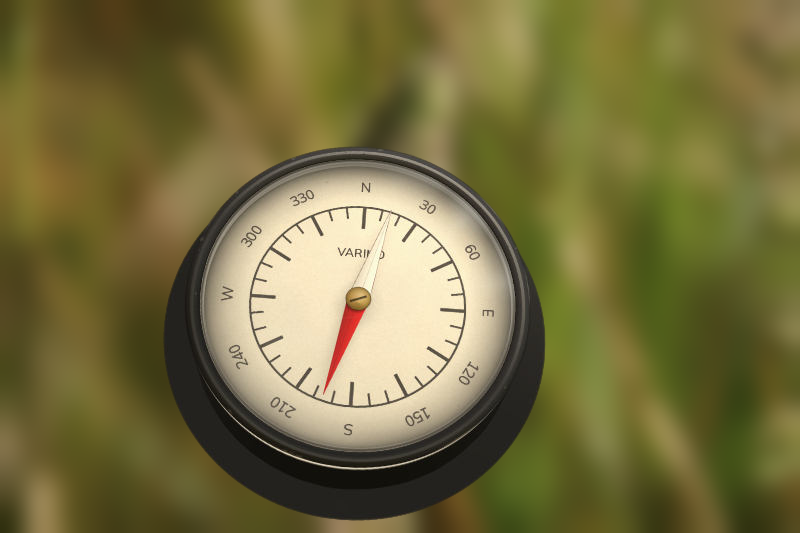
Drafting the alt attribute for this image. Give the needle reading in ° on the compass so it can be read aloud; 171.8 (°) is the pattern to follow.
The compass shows 195 (°)
